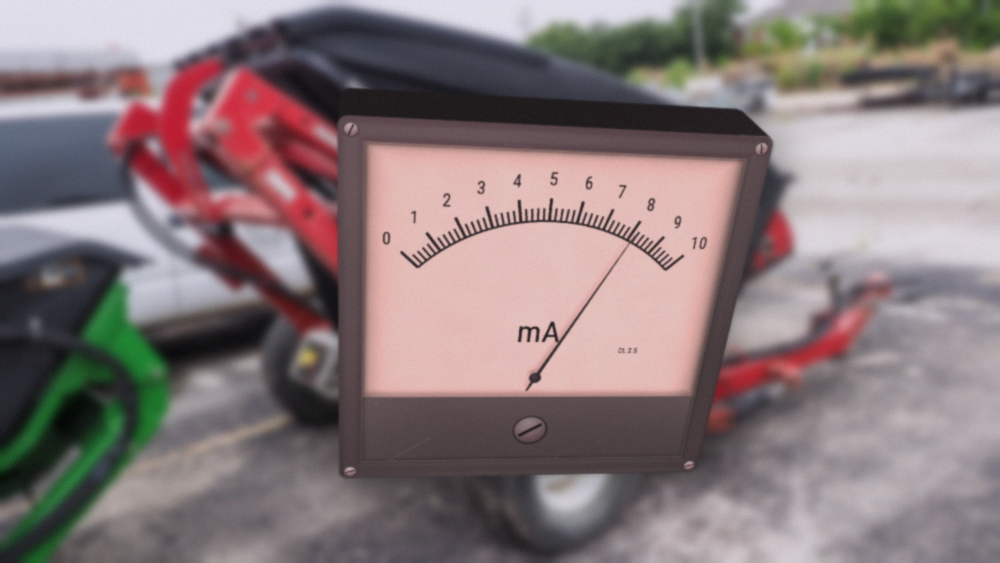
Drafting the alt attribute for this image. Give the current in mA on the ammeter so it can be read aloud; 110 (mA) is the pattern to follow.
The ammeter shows 8 (mA)
